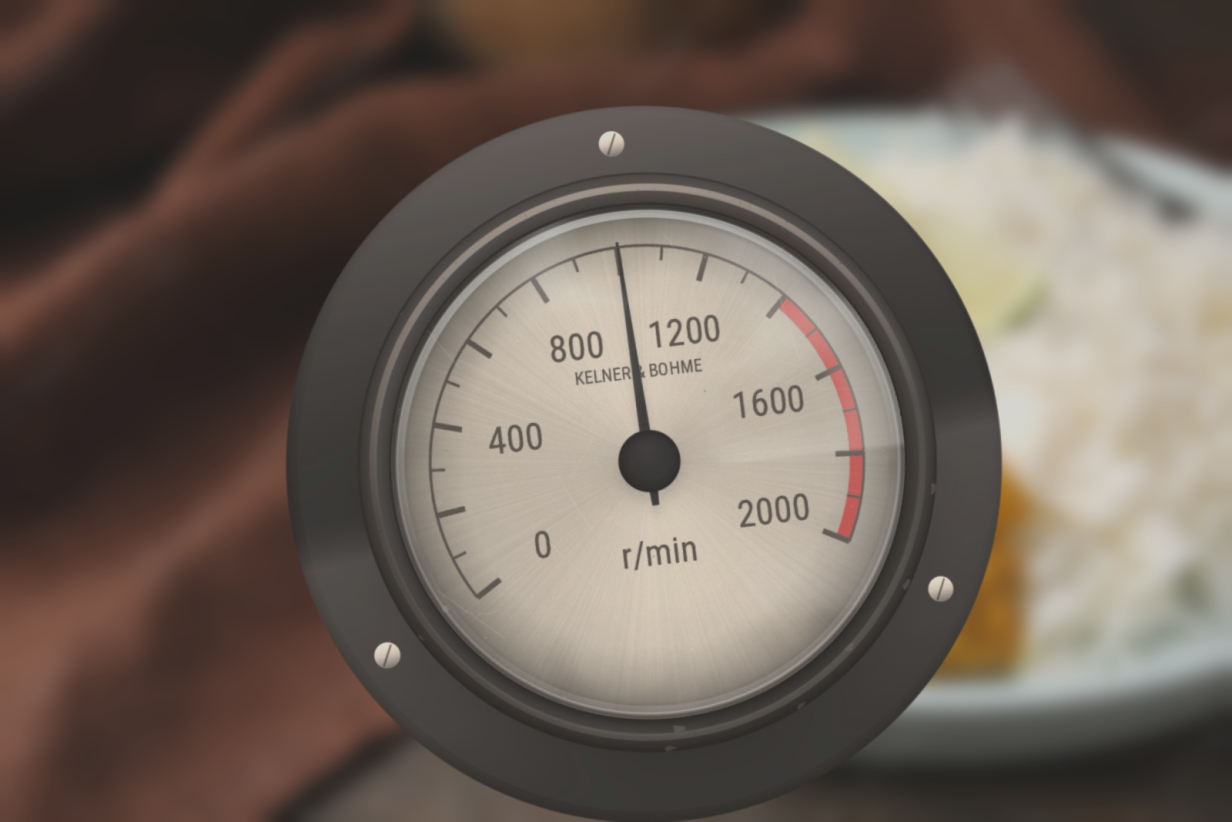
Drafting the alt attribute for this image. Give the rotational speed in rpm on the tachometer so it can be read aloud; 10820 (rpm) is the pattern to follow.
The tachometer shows 1000 (rpm)
